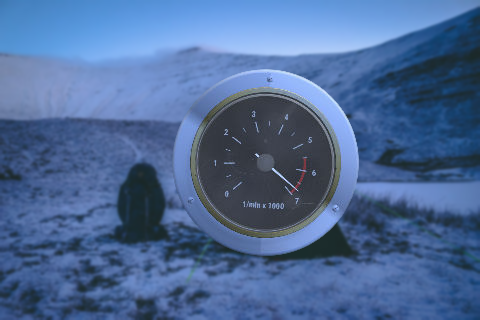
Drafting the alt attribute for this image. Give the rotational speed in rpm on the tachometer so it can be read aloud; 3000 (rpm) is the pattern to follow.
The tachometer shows 6750 (rpm)
